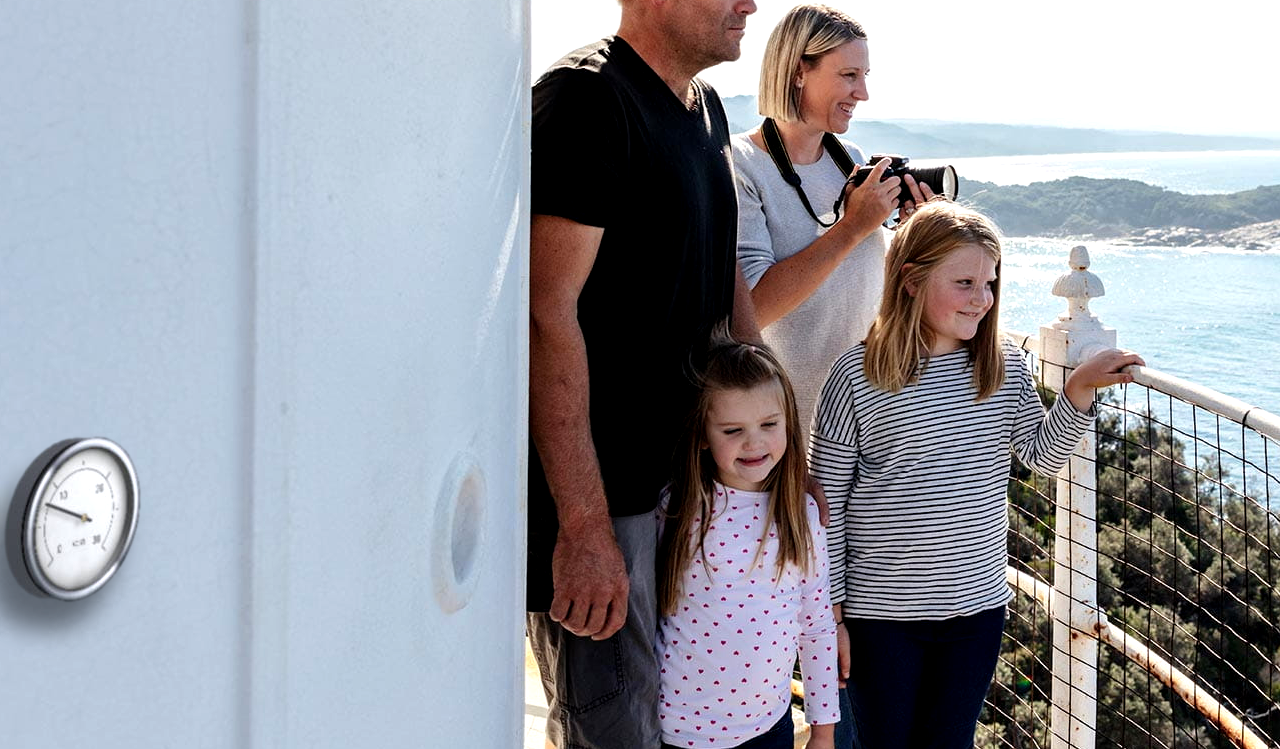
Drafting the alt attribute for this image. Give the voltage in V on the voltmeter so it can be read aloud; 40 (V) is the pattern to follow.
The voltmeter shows 7.5 (V)
